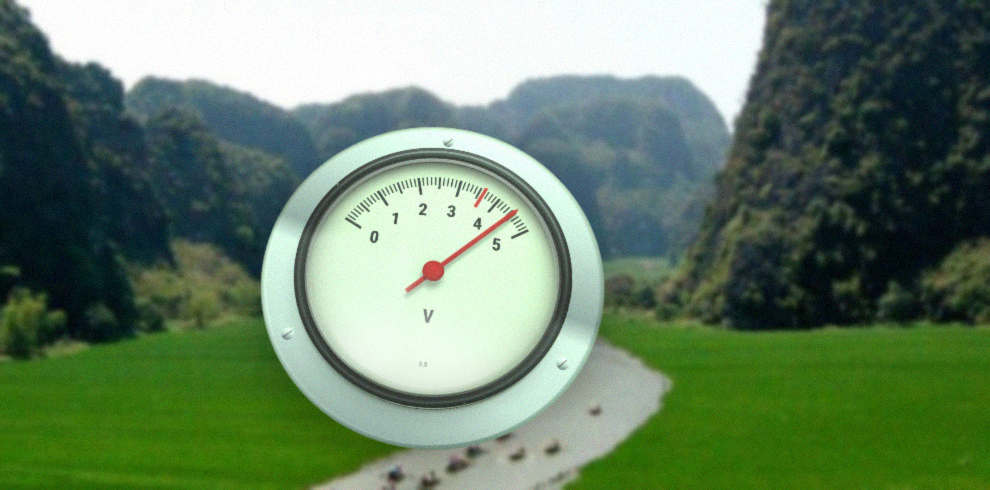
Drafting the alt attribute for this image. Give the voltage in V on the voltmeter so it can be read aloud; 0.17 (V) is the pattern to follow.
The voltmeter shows 4.5 (V)
